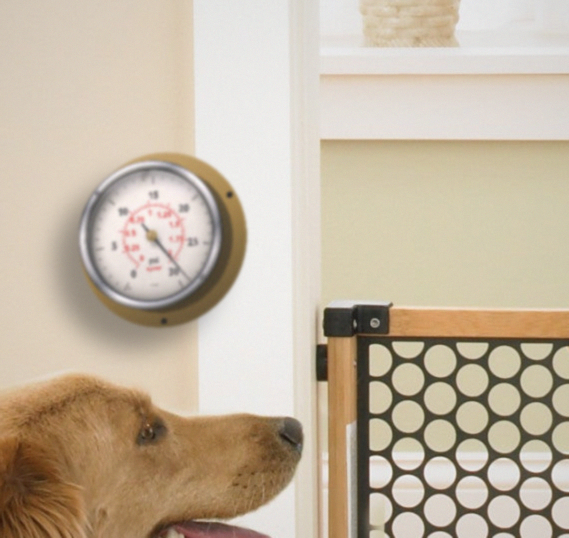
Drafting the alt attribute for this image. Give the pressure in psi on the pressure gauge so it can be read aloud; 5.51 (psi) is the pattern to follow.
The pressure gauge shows 29 (psi)
